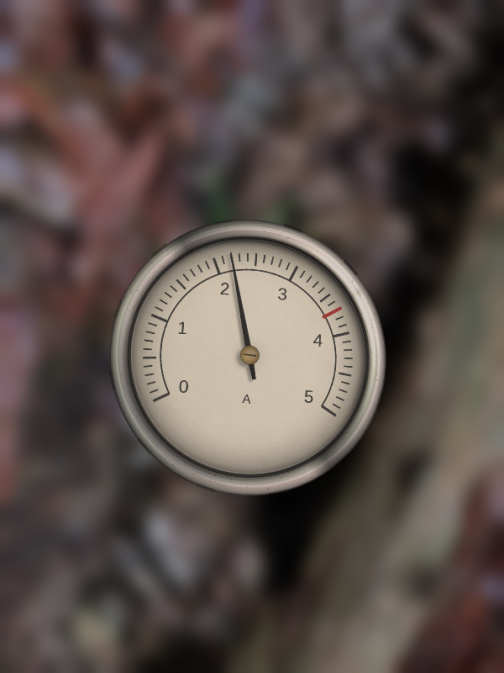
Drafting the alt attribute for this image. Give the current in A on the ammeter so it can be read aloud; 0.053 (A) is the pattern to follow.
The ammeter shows 2.2 (A)
